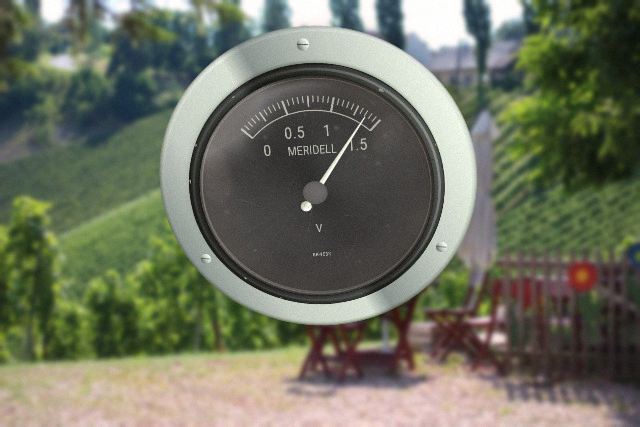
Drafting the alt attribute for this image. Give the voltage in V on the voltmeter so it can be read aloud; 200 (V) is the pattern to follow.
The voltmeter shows 1.35 (V)
